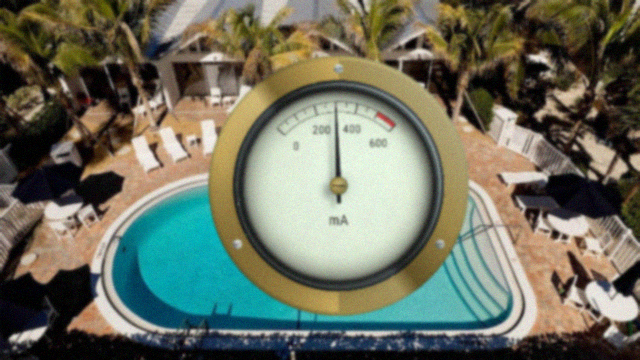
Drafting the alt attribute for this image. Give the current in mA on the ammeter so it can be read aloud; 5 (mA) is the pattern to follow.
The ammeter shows 300 (mA)
